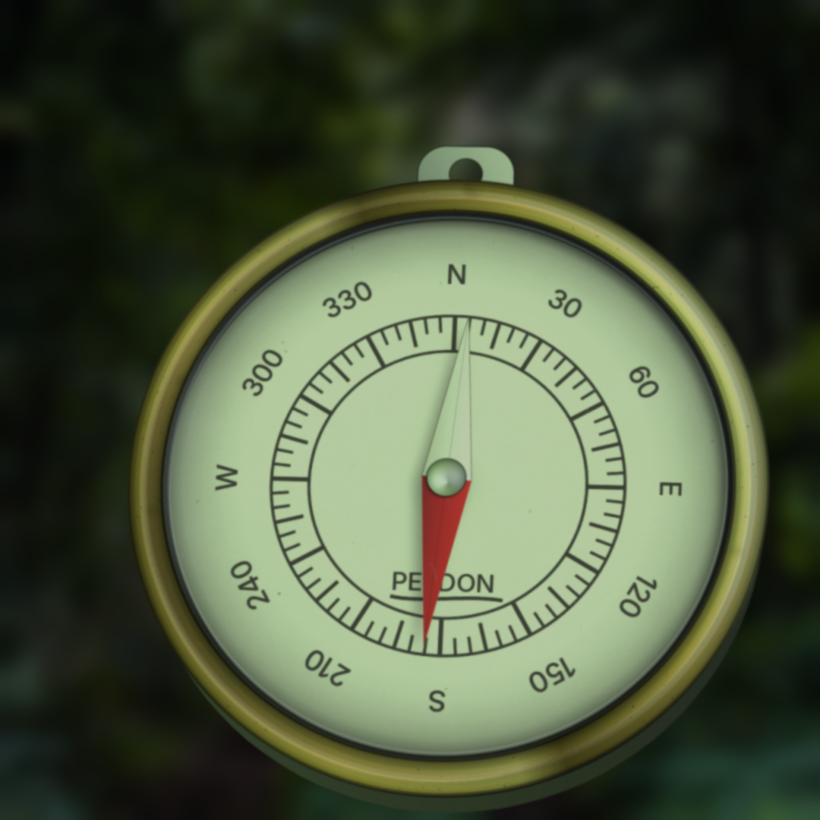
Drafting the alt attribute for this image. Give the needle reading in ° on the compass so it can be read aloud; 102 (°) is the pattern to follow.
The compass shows 185 (°)
